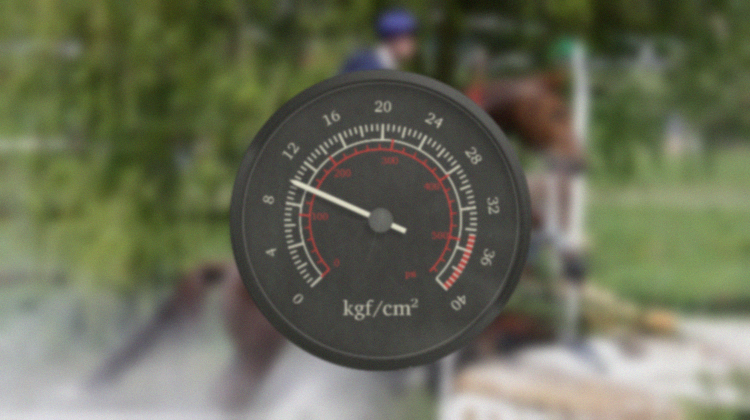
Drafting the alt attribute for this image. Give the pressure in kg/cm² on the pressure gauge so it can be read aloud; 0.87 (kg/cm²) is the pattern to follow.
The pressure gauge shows 10 (kg/cm²)
